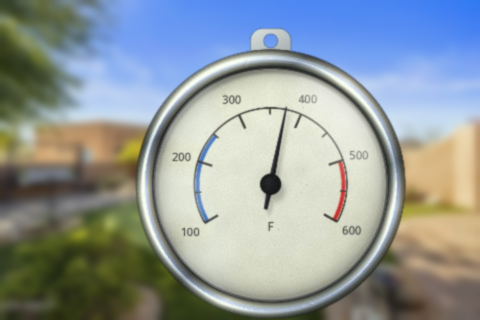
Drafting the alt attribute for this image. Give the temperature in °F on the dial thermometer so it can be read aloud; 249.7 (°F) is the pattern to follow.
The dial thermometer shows 375 (°F)
